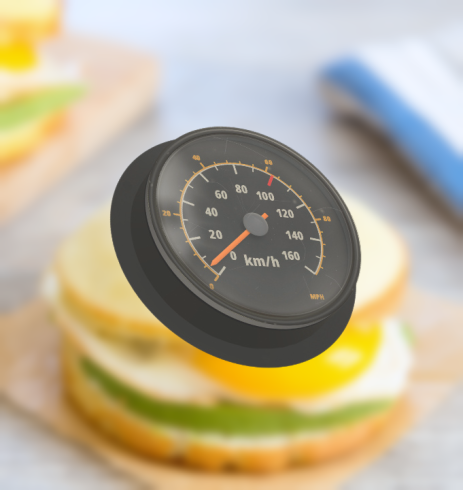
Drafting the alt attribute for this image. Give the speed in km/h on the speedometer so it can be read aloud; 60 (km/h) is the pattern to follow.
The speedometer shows 5 (km/h)
